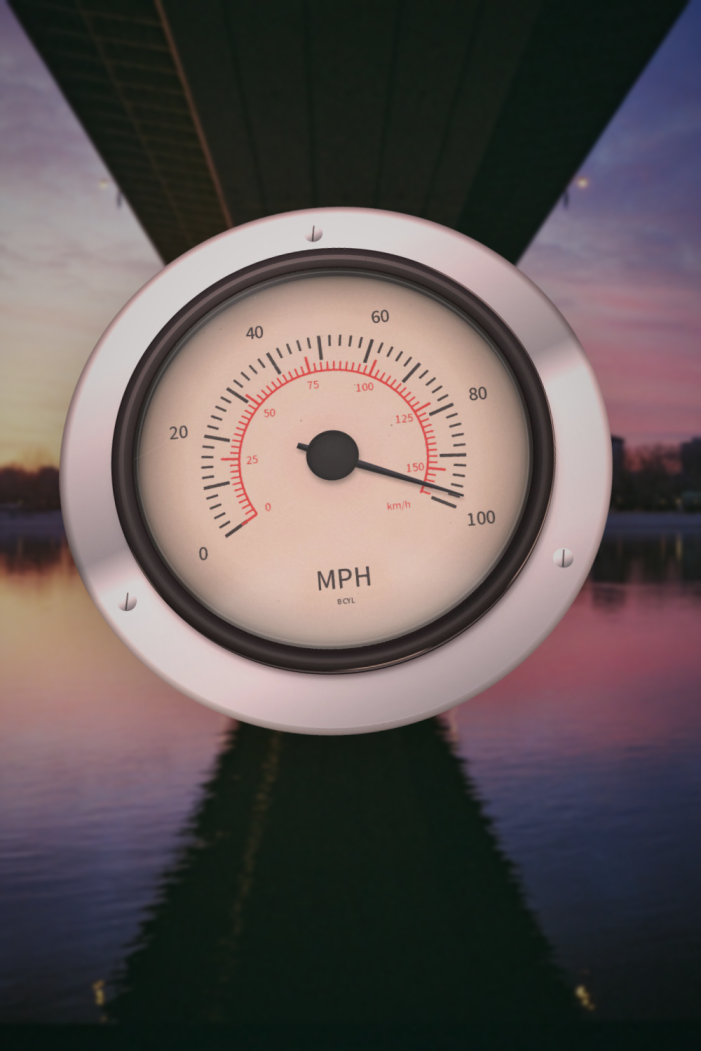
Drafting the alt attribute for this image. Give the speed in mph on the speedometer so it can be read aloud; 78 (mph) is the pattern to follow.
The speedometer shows 98 (mph)
